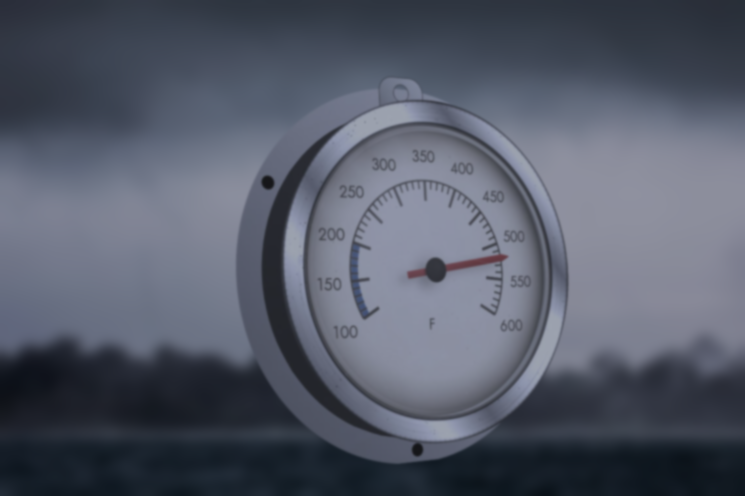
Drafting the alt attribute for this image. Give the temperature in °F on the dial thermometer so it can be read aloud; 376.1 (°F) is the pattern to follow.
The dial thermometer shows 520 (°F)
